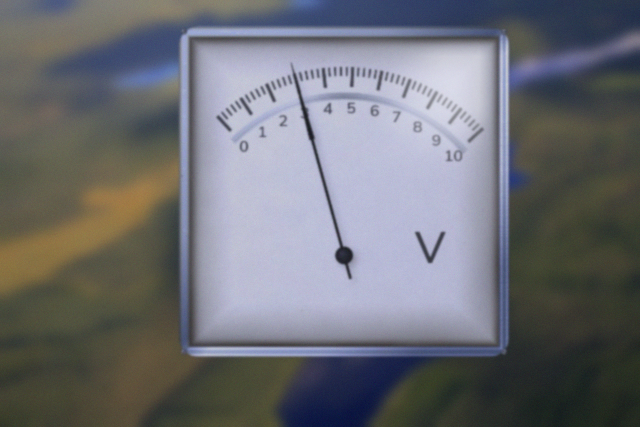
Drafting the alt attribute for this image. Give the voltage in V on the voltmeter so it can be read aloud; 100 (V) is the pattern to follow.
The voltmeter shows 3 (V)
